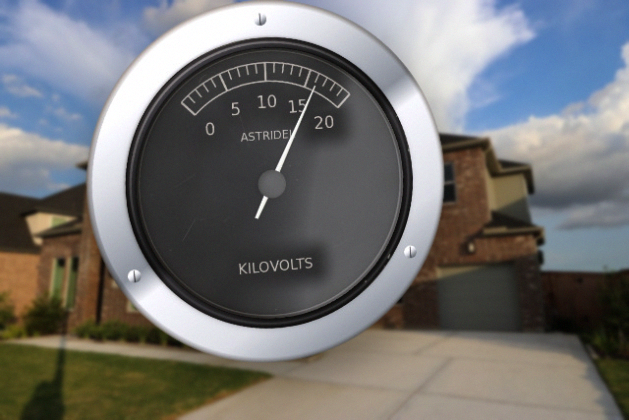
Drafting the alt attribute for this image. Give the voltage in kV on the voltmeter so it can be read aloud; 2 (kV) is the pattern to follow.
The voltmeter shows 16 (kV)
